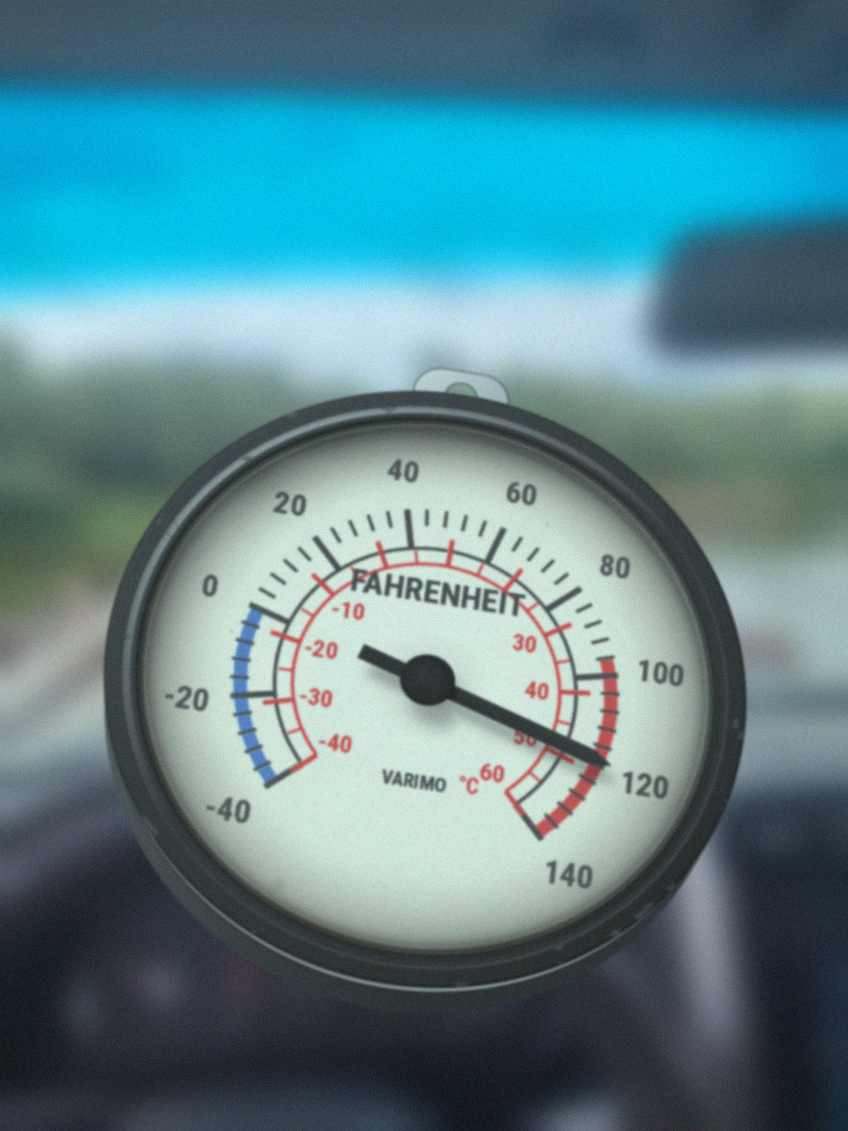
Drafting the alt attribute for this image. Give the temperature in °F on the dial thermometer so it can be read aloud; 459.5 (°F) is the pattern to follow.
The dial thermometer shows 120 (°F)
